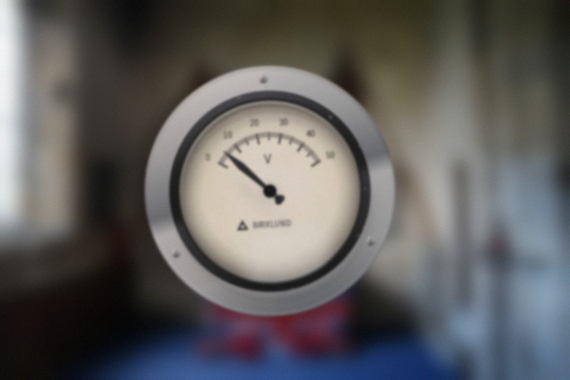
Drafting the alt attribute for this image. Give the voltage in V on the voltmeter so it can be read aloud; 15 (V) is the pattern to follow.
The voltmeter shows 5 (V)
